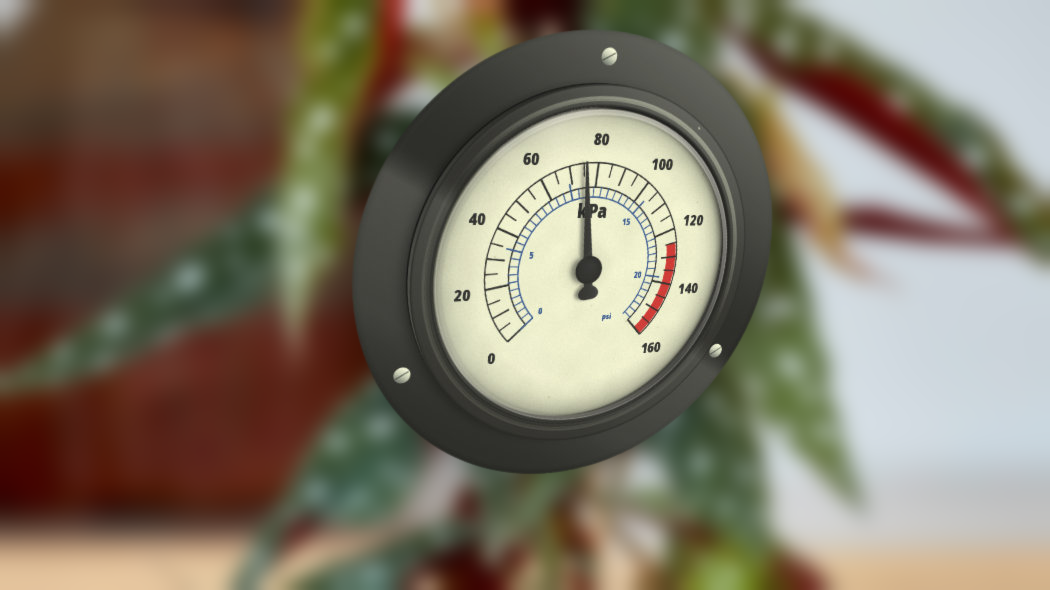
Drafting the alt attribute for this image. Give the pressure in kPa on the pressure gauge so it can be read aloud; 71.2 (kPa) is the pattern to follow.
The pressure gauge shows 75 (kPa)
